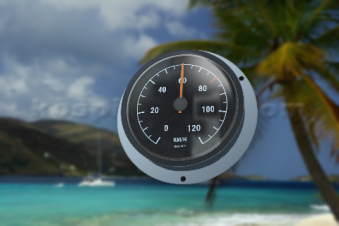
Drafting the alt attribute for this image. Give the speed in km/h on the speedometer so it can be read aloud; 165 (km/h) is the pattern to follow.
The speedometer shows 60 (km/h)
